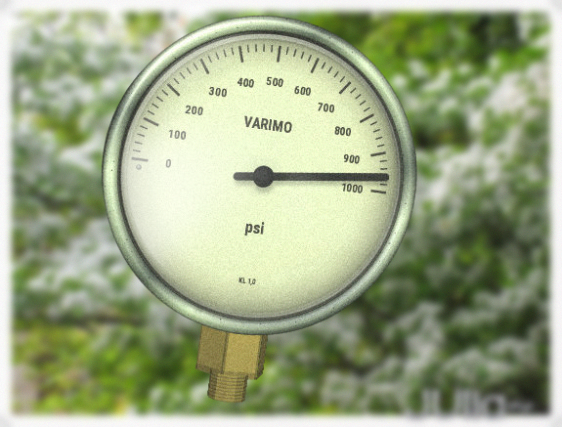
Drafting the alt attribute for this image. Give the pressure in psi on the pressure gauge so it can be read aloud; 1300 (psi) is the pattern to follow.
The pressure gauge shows 960 (psi)
